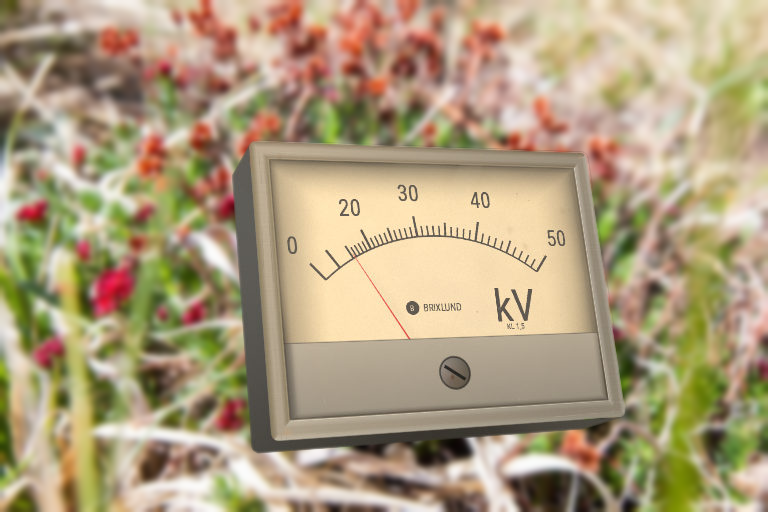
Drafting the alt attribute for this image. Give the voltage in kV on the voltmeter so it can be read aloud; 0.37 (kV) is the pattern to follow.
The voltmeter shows 15 (kV)
